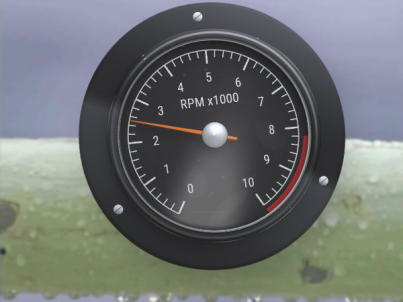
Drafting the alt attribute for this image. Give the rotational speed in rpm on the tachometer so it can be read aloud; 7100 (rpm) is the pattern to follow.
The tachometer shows 2500 (rpm)
